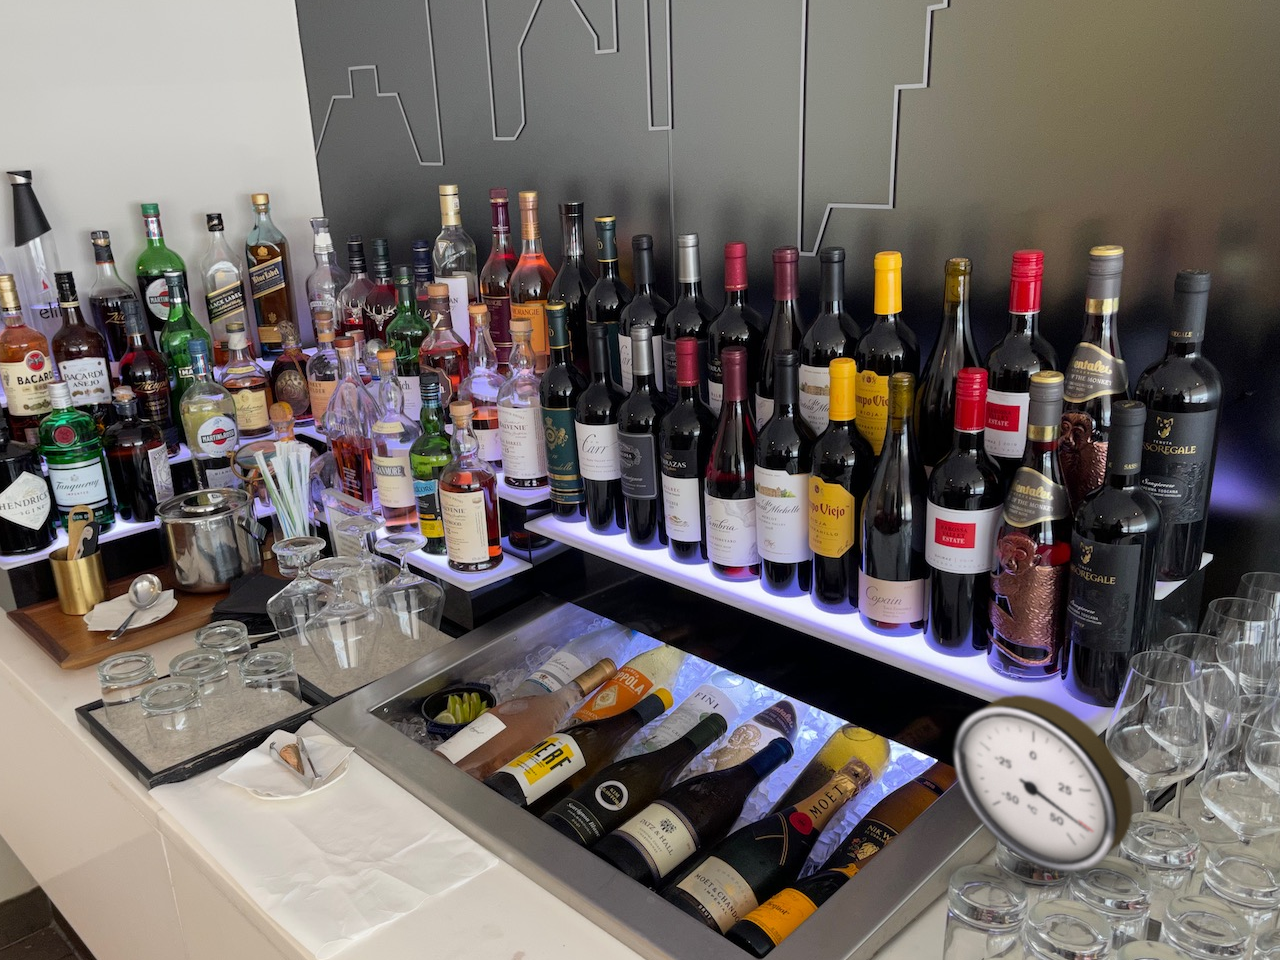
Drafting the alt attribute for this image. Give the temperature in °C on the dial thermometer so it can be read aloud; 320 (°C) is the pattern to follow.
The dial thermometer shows 40 (°C)
